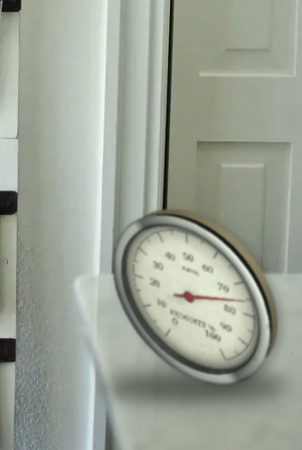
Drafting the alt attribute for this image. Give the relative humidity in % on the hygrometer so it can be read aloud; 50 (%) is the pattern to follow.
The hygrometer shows 75 (%)
